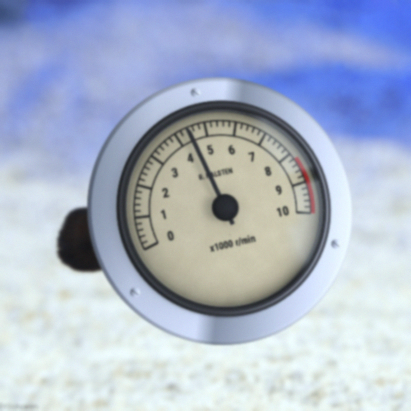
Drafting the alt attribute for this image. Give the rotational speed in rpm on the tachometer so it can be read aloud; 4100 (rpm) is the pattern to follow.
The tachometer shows 4400 (rpm)
